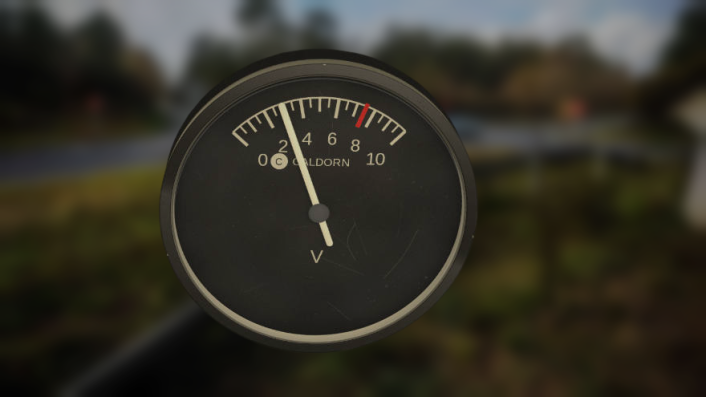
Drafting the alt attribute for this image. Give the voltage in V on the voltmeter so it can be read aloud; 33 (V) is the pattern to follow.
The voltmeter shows 3 (V)
